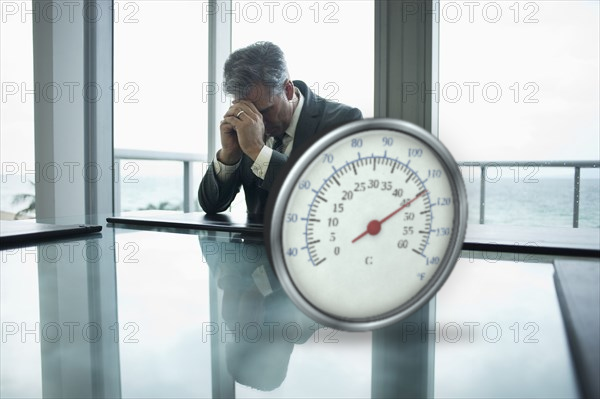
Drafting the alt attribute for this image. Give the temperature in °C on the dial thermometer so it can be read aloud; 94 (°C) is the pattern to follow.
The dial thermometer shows 45 (°C)
